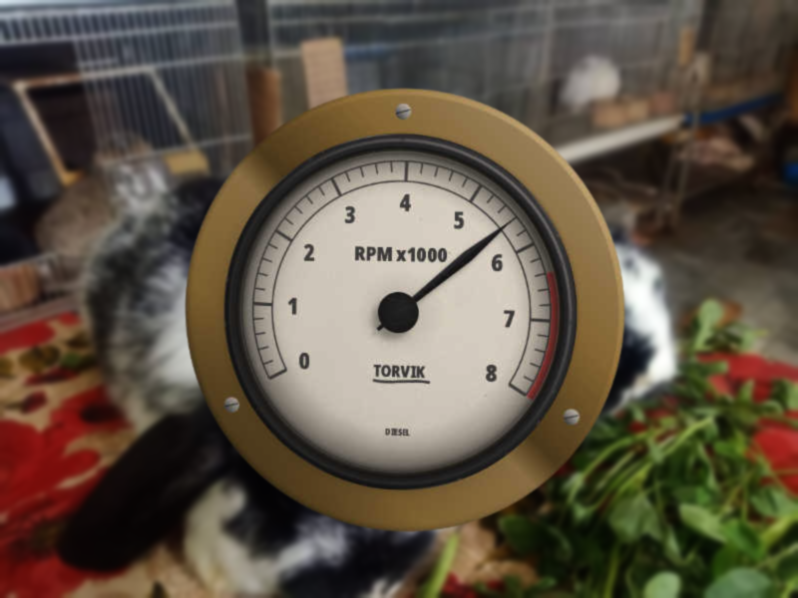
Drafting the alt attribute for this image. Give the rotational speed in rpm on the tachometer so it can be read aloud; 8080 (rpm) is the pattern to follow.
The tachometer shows 5600 (rpm)
